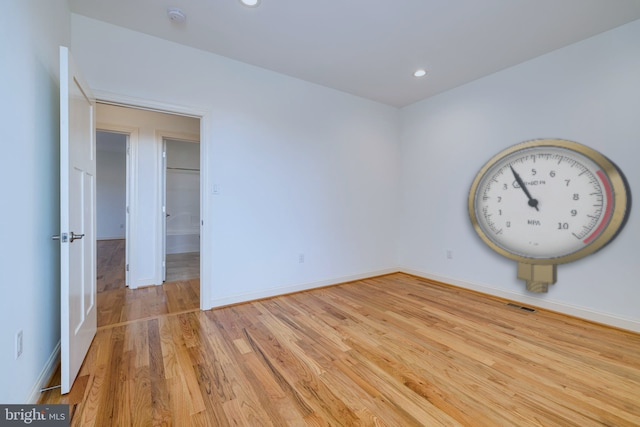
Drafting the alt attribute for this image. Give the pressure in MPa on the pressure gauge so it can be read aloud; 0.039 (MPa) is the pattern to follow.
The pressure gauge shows 4 (MPa)
